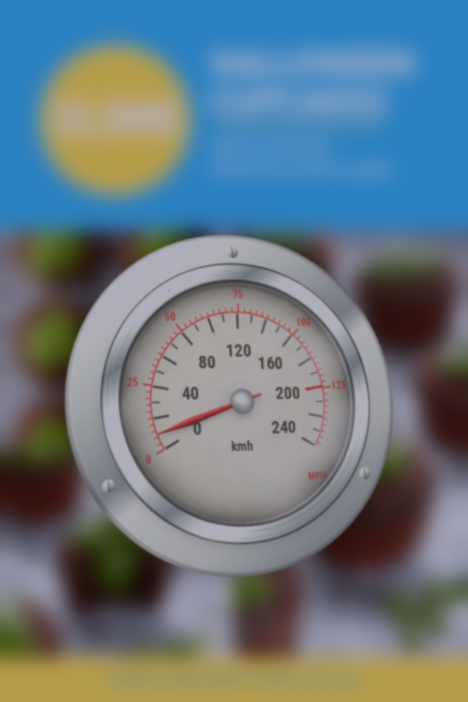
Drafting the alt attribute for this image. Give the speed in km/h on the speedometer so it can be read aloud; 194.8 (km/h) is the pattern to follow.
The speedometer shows 10 (km/h)
